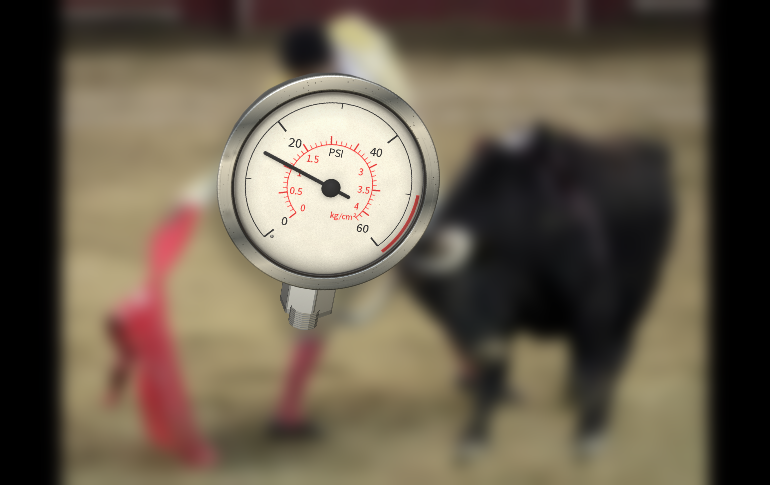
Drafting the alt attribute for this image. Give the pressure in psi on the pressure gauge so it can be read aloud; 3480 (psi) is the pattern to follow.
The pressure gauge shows 15 (psi)
